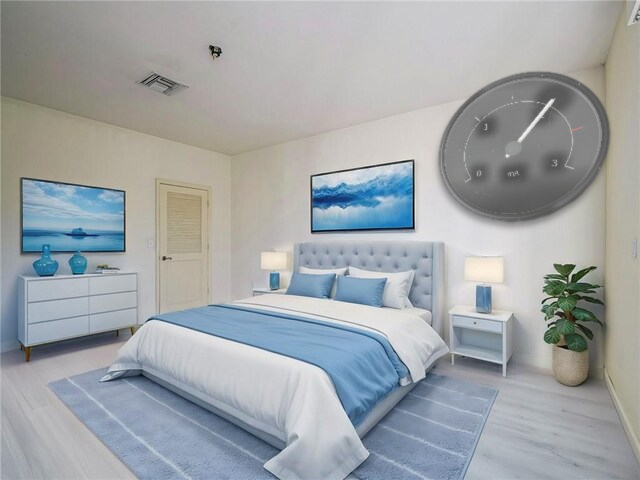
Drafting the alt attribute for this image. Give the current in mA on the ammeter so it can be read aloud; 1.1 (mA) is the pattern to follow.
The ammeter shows 2 (mA)
